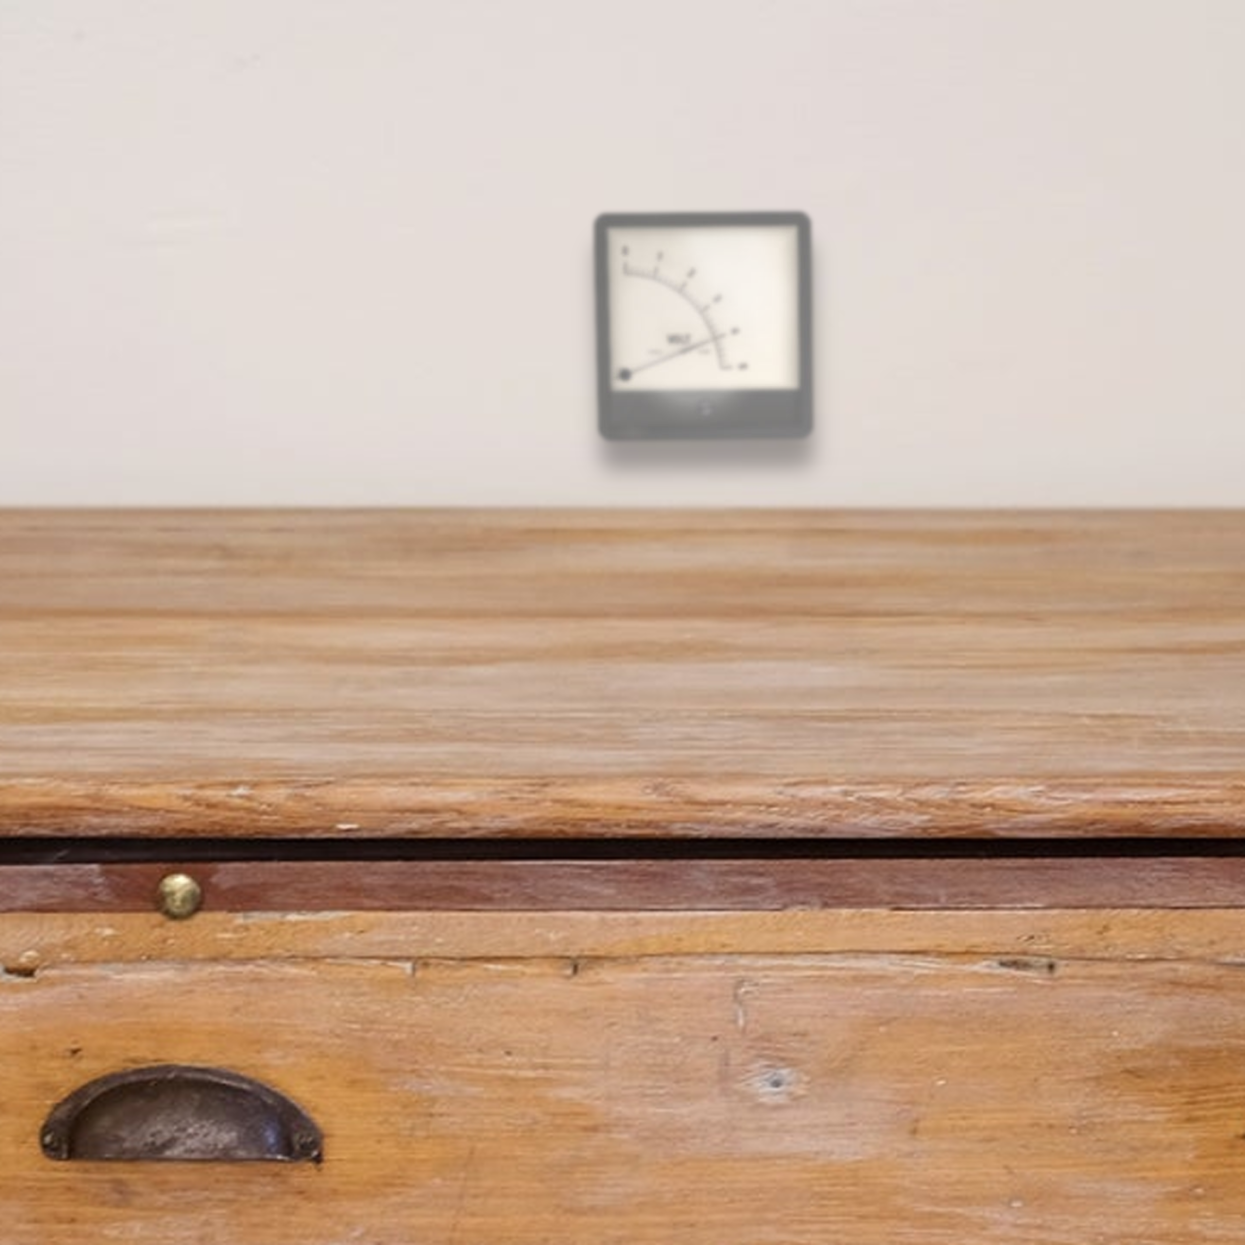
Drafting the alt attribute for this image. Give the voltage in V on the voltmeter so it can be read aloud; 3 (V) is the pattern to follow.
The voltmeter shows 4 (V)
